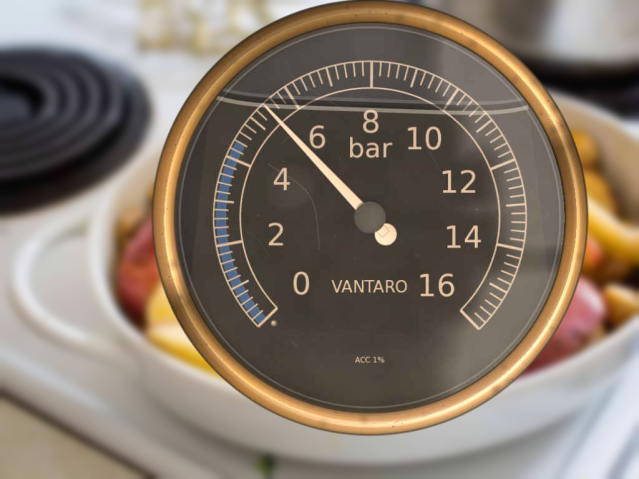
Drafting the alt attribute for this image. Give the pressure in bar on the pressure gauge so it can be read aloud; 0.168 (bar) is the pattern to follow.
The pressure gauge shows 5.4 (bar)
